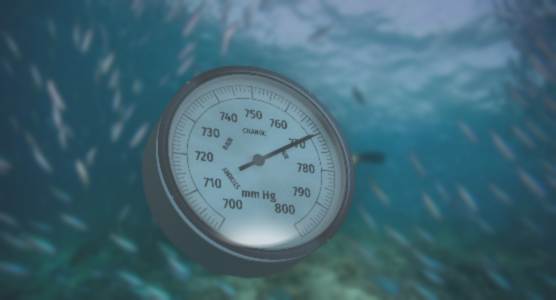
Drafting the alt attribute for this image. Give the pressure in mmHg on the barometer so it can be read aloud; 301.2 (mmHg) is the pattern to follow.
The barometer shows 770 (mmHg)
